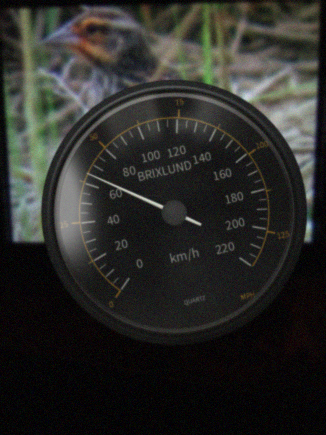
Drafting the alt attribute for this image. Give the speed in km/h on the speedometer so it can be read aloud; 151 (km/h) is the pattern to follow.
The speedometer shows 65 (km/h)
